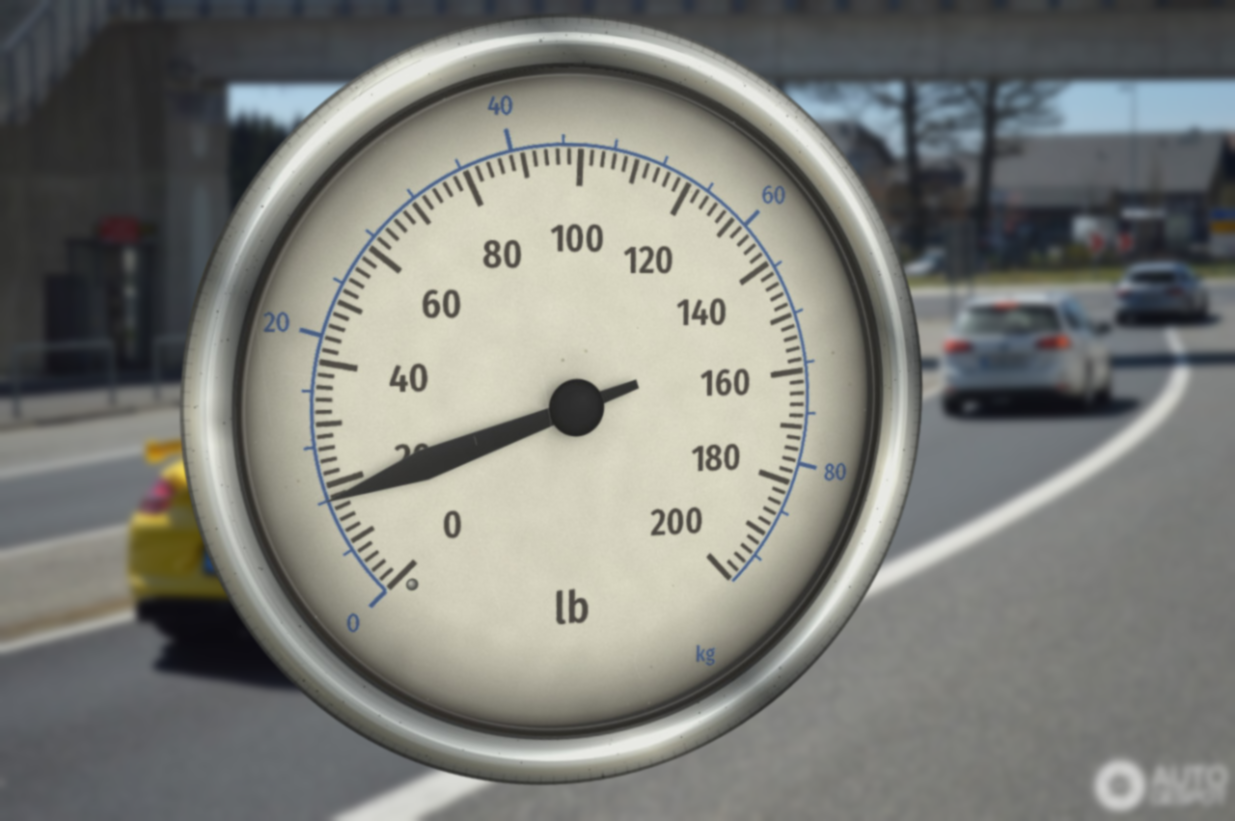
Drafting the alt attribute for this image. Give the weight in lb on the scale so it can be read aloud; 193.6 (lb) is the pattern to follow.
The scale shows 18 (lb)
